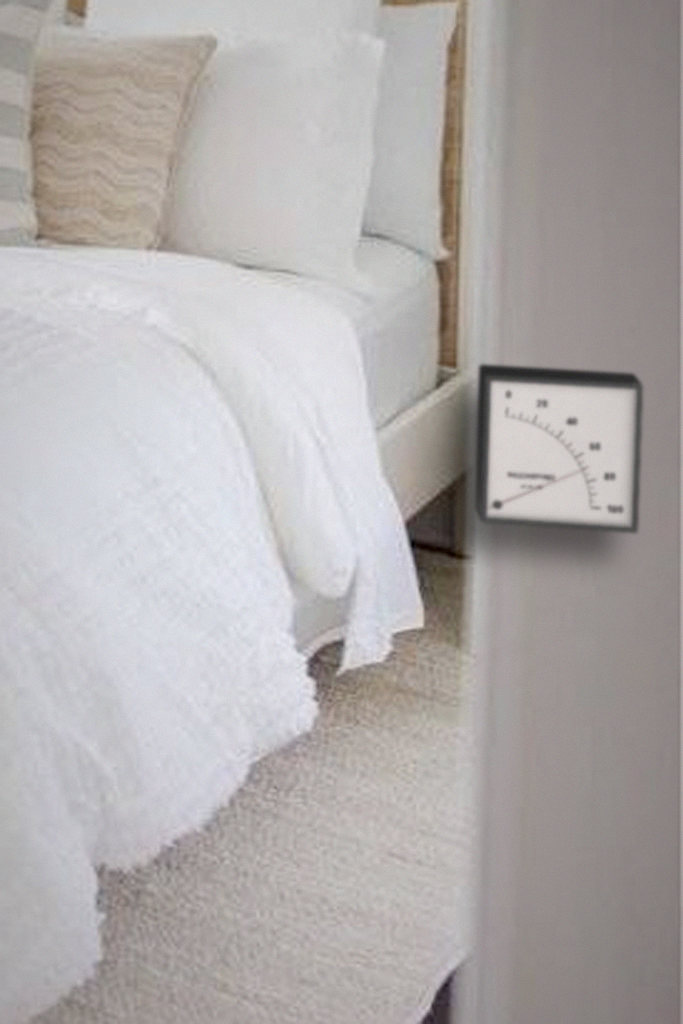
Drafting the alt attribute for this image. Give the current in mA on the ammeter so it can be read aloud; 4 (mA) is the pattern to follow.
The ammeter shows 70 (mA)
